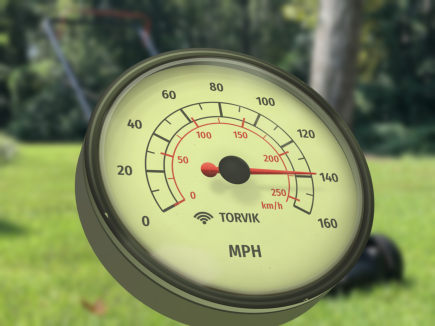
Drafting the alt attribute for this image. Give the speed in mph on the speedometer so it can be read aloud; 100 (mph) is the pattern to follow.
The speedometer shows 140 (mph)
